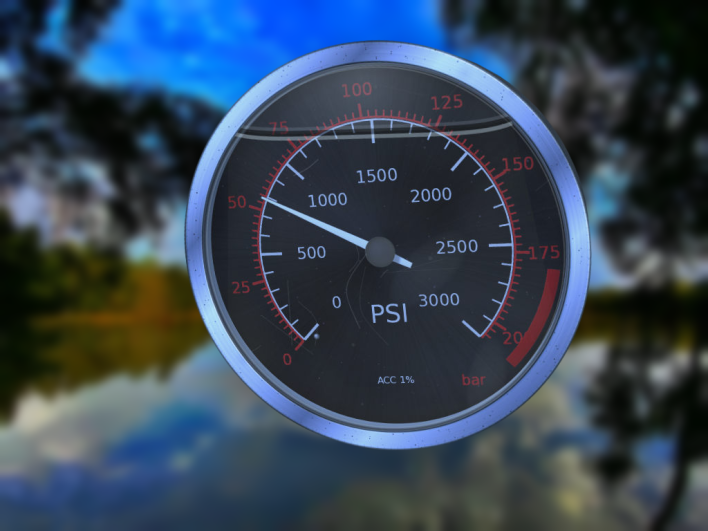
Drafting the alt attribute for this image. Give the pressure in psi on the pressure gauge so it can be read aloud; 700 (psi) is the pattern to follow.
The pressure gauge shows 800 (psi)
